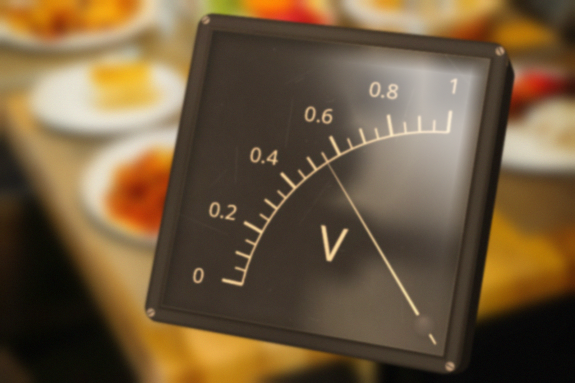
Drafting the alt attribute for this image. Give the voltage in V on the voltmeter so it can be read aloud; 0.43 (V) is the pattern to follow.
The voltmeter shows 0.55 (V)
